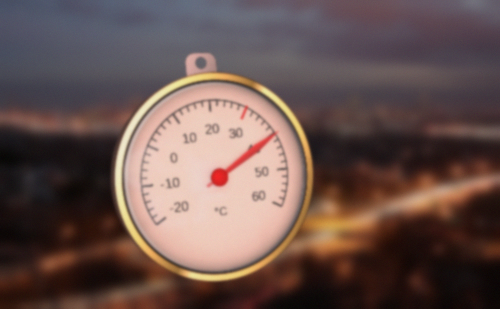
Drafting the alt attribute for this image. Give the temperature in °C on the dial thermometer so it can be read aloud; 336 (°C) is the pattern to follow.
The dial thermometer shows 40 (°C)
